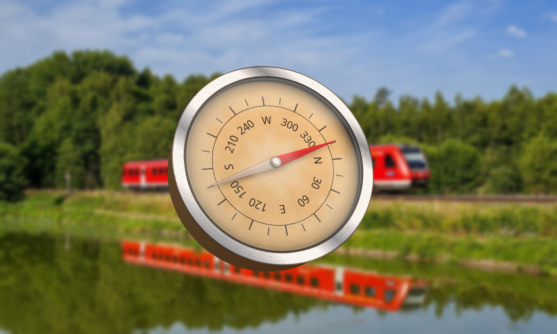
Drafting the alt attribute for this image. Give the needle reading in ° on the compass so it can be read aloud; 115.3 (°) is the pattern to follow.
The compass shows 345 (°)
